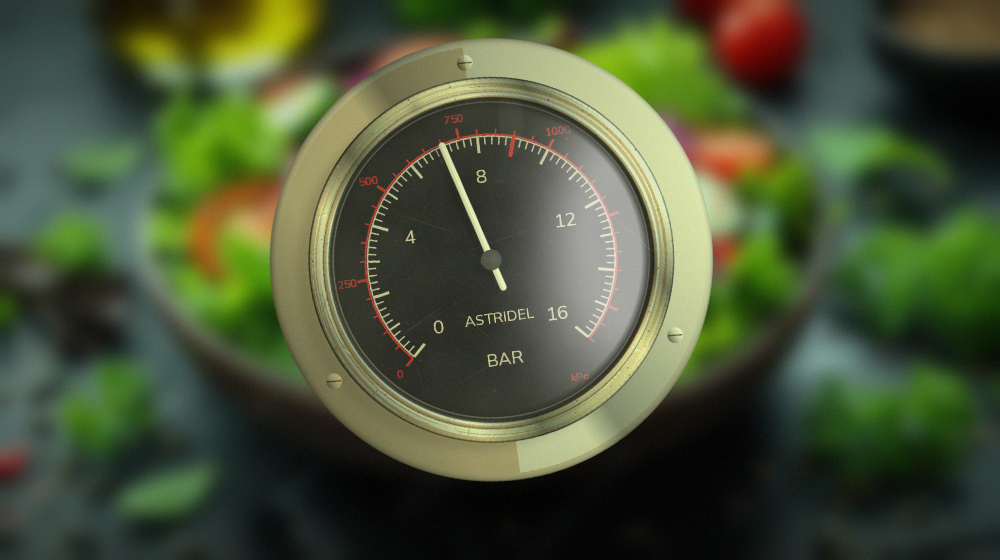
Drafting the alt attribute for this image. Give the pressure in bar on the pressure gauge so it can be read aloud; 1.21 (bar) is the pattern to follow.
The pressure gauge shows 7 (bar)
